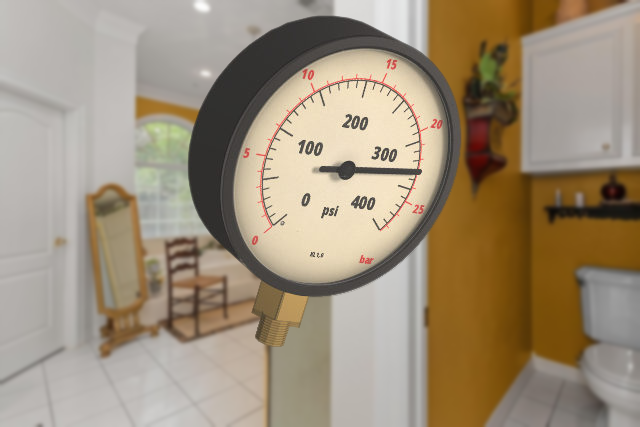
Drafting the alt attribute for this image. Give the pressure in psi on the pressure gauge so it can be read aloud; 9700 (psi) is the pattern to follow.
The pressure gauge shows 330 (psi)
